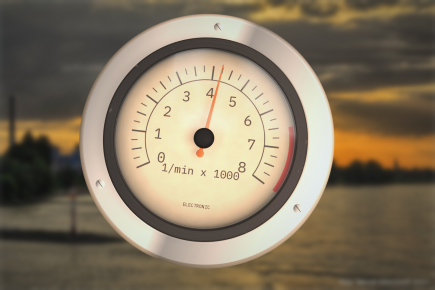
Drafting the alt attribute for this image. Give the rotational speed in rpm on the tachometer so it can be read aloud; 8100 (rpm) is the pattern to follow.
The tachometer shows 4250 (rpm)
